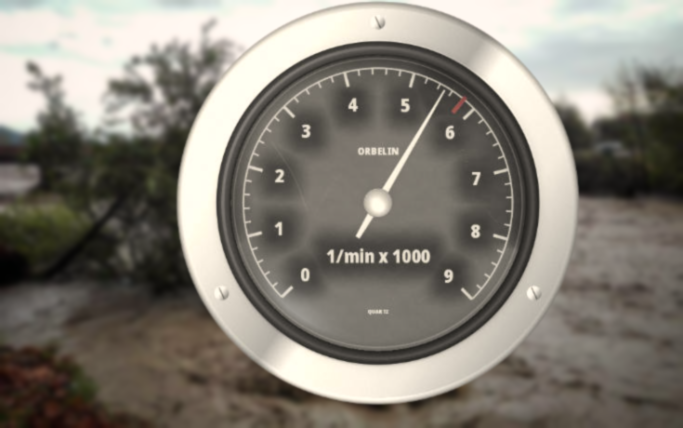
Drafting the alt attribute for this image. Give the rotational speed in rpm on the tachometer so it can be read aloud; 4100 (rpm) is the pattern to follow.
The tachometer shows 5500 (rpm)
